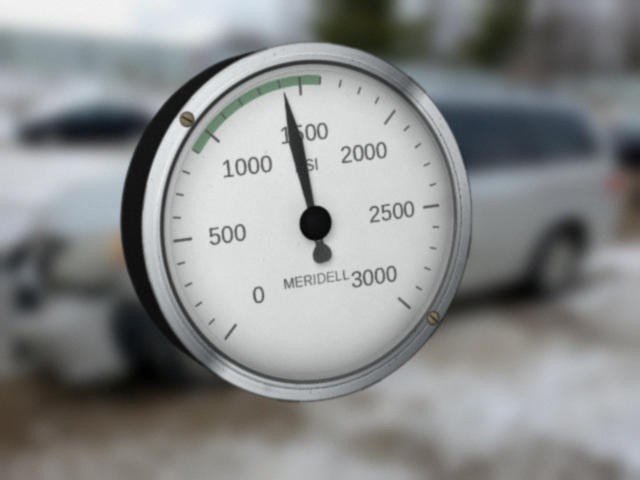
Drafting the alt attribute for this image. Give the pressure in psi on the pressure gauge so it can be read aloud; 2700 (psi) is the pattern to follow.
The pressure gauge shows 1400 (psi)
